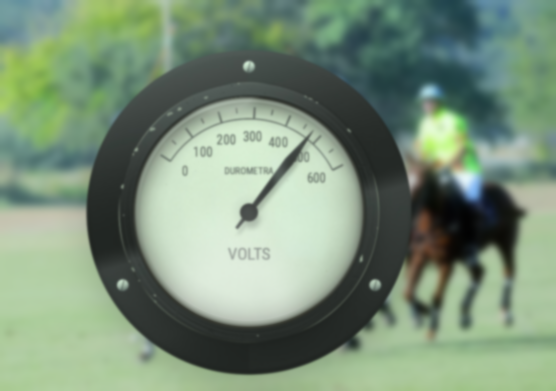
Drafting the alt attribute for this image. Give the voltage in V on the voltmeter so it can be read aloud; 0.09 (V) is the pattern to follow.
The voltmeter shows 475 (V)
